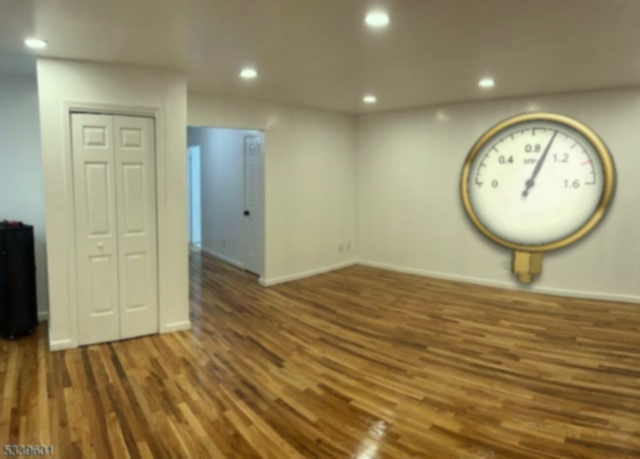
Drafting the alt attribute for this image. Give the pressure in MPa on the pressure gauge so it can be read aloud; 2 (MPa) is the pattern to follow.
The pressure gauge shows 1 (MPa)
